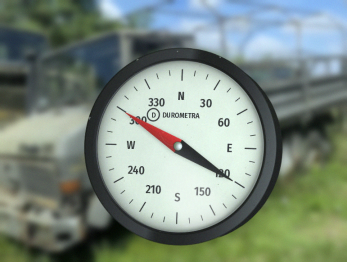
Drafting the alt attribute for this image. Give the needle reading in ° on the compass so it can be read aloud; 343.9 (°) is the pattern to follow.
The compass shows 300 (°)
